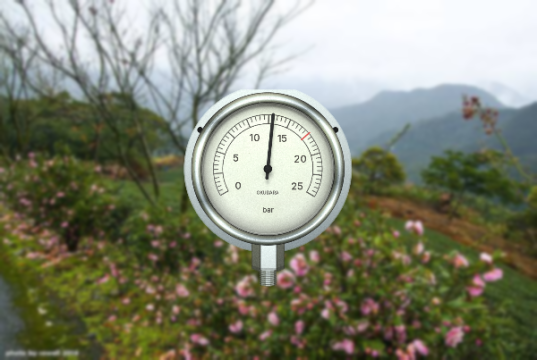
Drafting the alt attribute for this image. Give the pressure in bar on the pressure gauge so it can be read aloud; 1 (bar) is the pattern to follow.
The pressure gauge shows 13 (bar)
